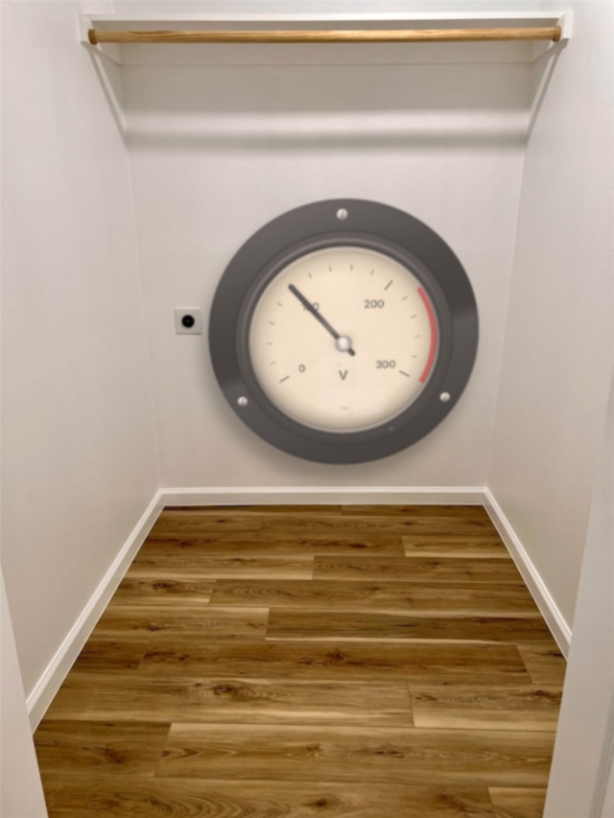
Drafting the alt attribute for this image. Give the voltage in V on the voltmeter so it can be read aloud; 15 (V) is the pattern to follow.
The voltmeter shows 100 (V)
